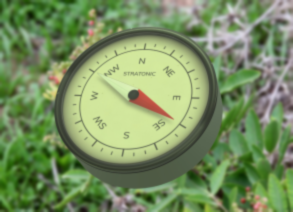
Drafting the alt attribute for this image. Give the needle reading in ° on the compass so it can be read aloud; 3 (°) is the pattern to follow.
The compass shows 120 (°)
